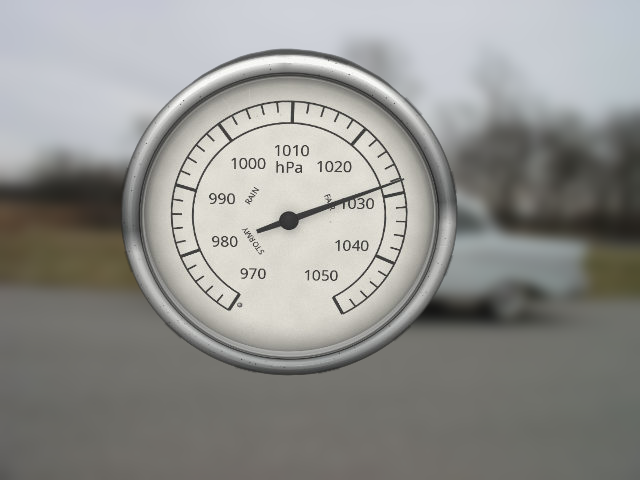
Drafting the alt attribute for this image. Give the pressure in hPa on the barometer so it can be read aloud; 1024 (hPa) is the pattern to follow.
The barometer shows 1028 (hPa)
